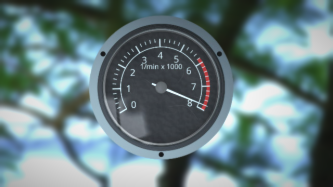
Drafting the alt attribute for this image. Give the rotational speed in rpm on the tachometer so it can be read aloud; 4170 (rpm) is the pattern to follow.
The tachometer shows 7800 (rpm)
